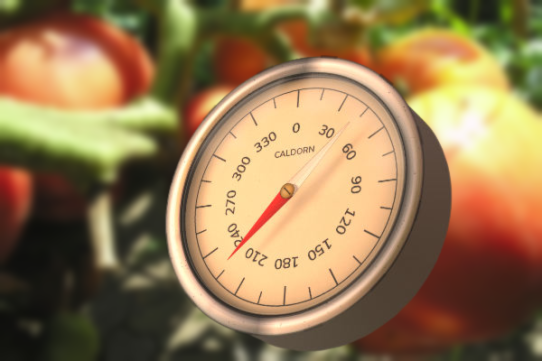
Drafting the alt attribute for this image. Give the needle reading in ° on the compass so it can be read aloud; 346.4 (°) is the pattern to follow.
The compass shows 225 (°)
